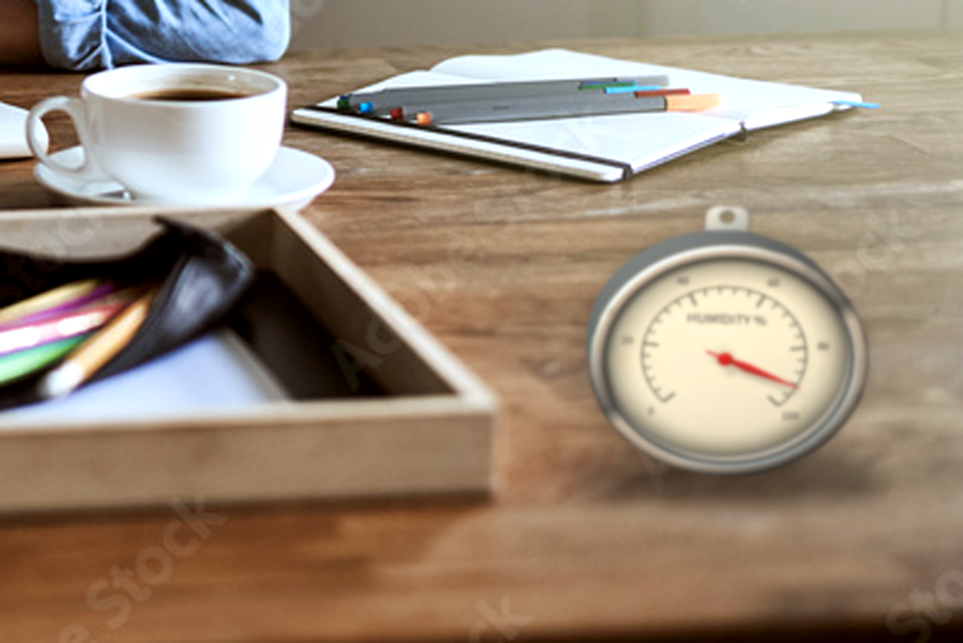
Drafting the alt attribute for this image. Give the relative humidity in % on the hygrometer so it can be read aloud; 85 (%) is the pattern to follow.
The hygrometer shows 92 (%)
